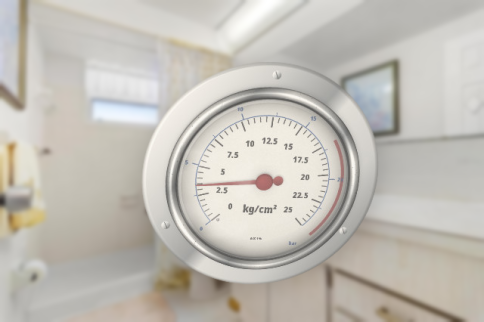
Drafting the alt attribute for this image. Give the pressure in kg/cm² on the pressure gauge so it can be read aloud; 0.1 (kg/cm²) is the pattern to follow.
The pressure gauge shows 3.5 (kg/cm²)
